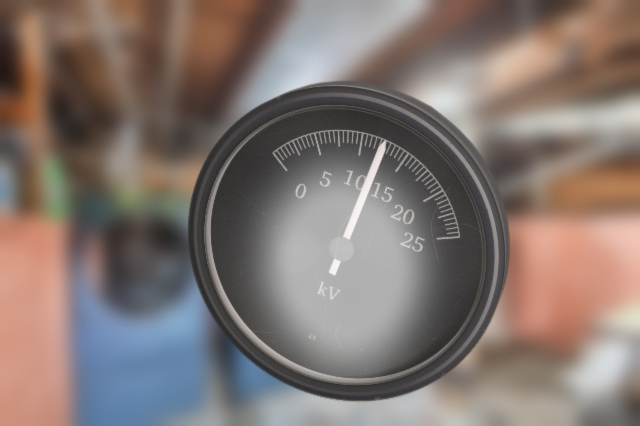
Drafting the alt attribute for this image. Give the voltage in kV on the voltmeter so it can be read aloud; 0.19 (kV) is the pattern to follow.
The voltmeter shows 12.5 (kV)
